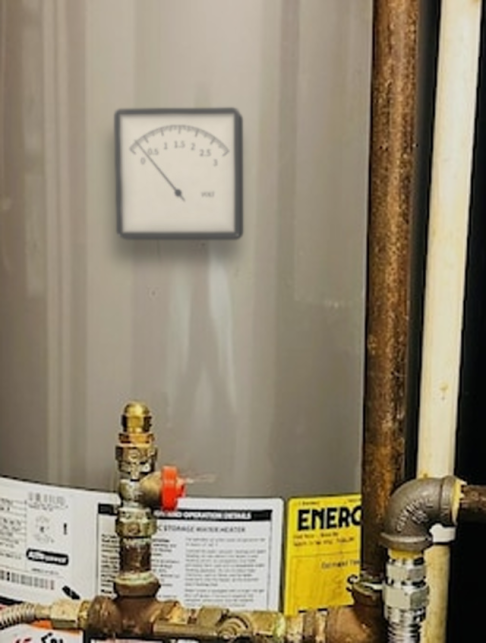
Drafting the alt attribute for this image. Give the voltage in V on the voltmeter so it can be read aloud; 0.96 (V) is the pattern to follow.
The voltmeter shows 0.25 (V)
